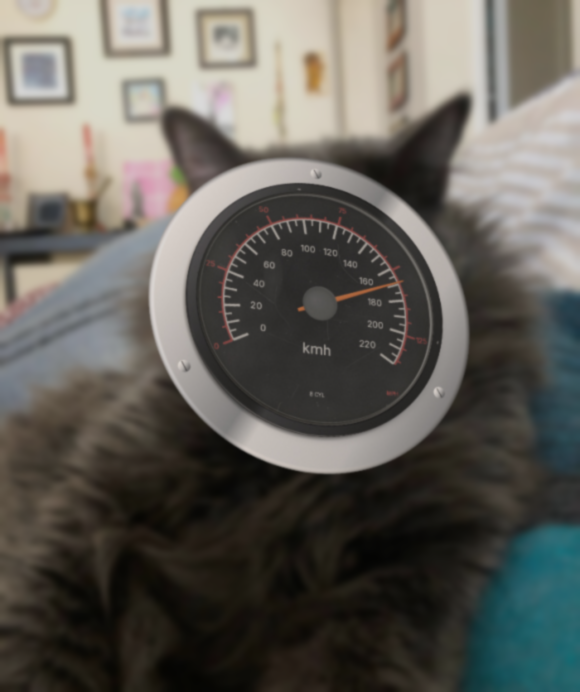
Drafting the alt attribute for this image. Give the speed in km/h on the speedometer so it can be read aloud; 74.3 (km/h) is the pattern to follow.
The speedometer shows 170 (km/h)
